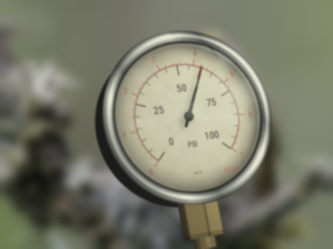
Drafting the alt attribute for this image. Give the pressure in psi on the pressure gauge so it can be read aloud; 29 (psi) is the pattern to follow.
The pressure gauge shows 60 (psi)
